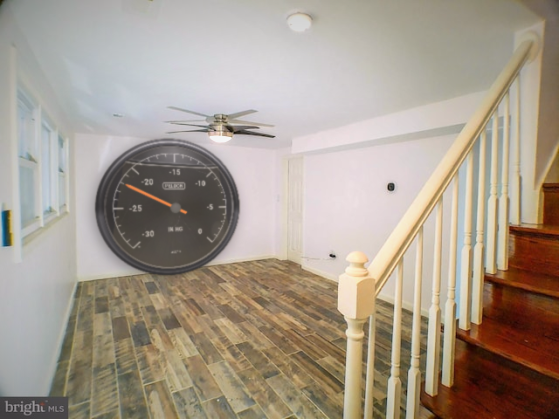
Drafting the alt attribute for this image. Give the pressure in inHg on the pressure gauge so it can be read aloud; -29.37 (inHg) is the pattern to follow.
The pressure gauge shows -22 (inHg)
